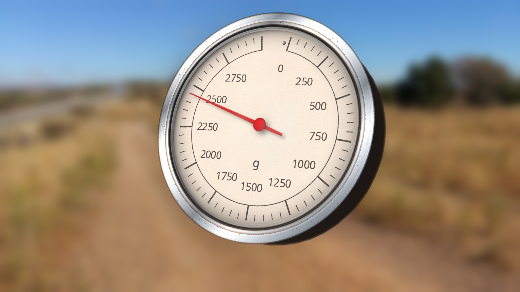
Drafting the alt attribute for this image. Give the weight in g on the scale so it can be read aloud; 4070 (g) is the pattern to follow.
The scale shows 2450 (g)
